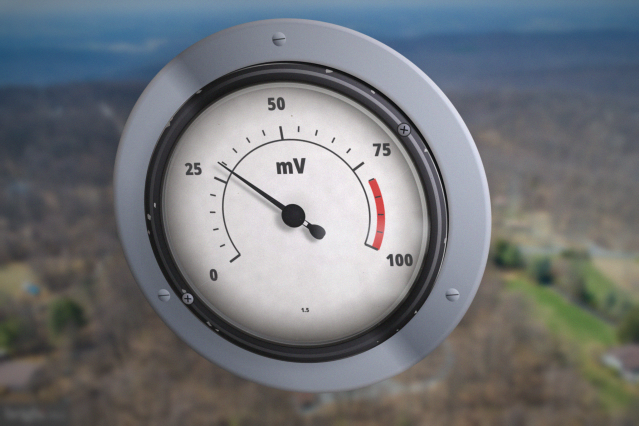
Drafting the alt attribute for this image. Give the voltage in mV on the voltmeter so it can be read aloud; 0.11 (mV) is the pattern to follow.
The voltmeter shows 30 (mV)
